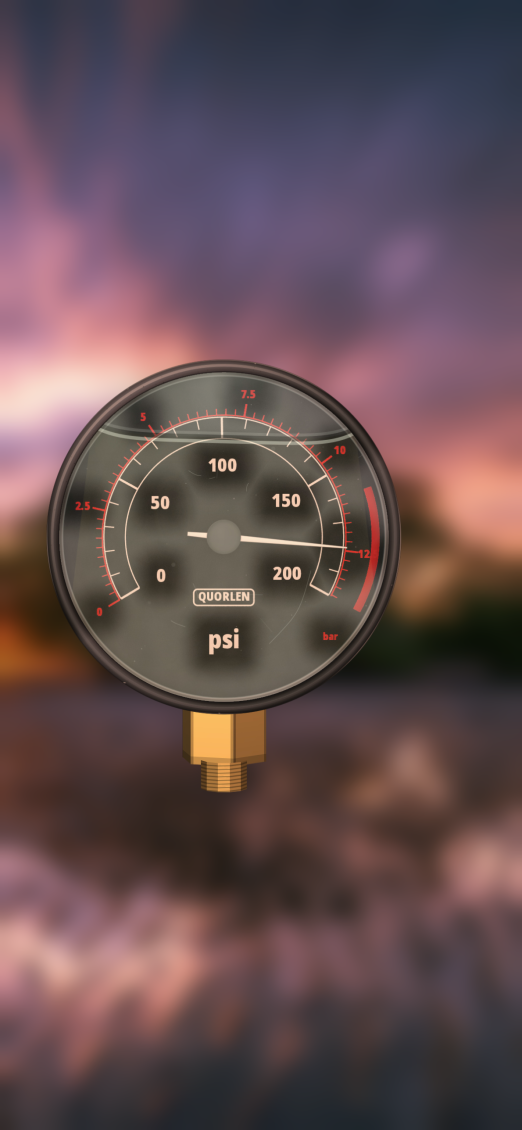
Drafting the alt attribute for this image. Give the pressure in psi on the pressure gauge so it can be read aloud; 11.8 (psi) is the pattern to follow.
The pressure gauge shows 180 (psi)
